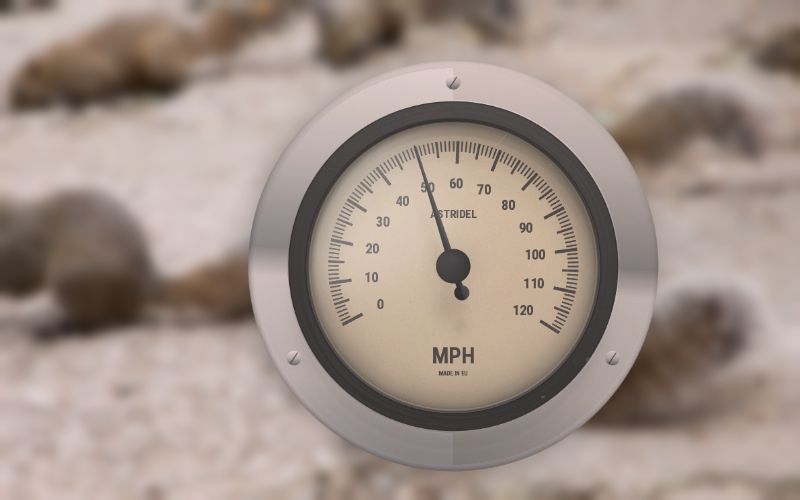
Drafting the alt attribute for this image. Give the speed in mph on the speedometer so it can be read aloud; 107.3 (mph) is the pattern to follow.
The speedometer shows 50 (mph)
